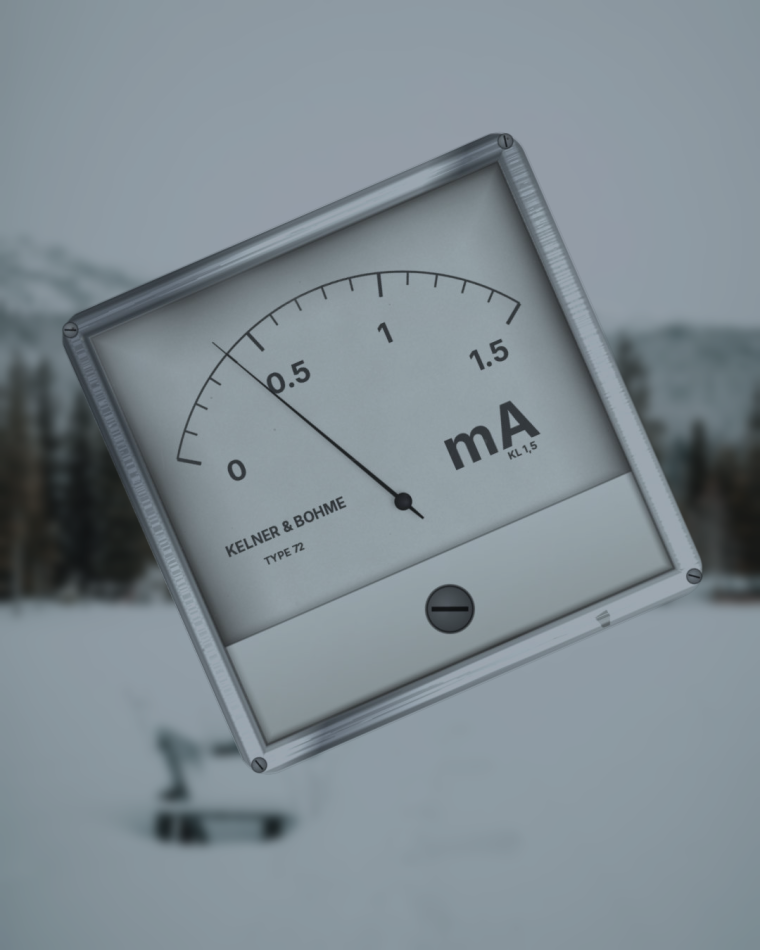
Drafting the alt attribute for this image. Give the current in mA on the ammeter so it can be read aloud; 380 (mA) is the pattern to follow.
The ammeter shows 0.4 (mA)
